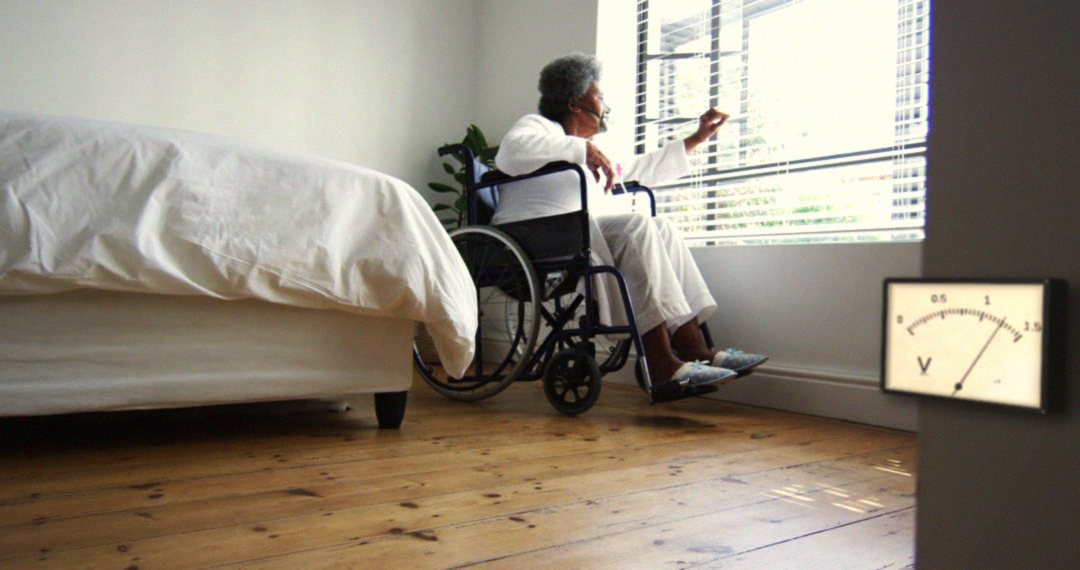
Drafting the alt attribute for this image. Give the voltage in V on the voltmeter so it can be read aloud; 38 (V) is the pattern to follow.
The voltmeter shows 1.25 (V)
